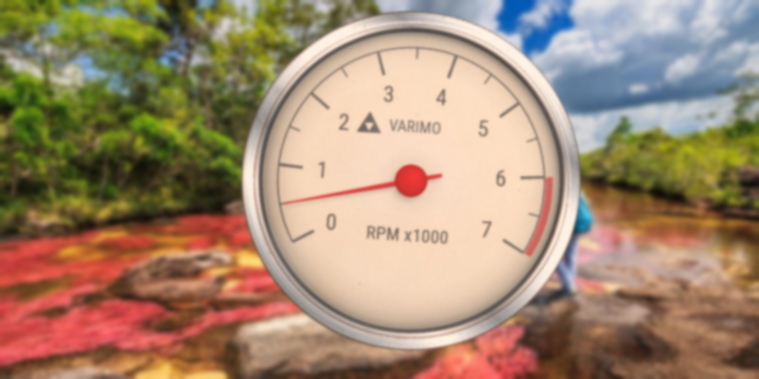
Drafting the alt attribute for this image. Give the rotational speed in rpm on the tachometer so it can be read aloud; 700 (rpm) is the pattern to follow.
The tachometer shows 500 (rpm)
